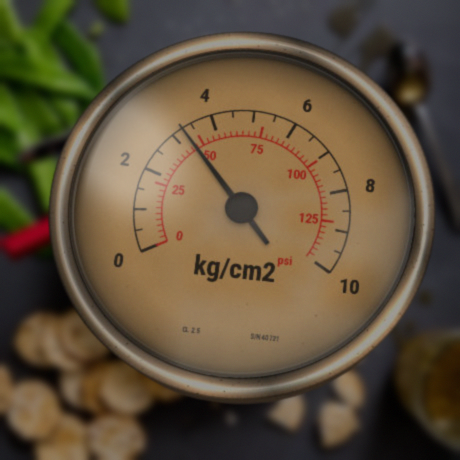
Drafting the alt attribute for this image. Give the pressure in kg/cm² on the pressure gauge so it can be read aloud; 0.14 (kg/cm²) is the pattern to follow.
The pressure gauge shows 3.25 (kg/cm²)
